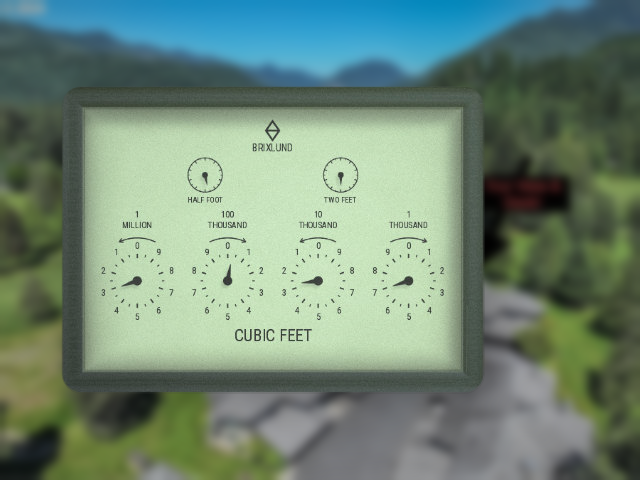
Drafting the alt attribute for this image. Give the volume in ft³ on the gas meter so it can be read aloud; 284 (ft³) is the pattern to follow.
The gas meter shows 302700 (ft³)
